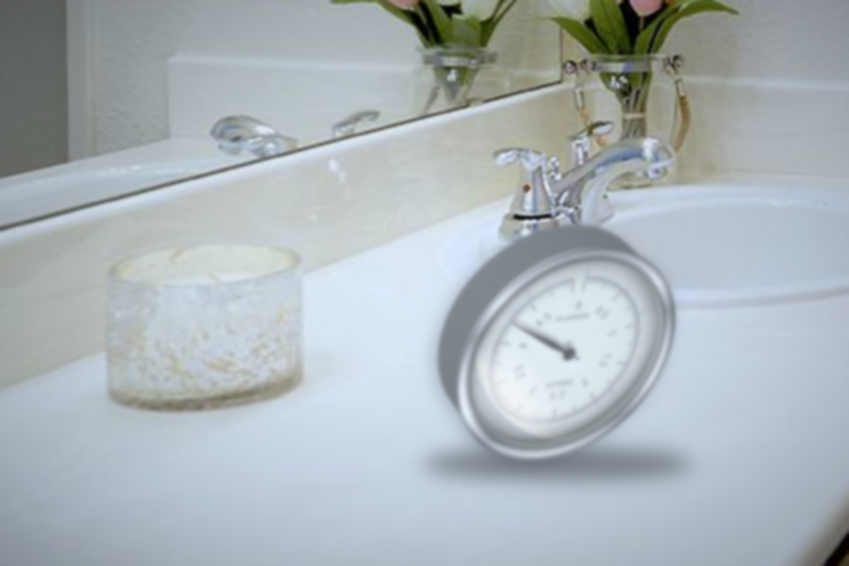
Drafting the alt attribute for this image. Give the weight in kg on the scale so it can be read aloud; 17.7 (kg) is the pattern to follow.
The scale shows 4.25 (kg)
